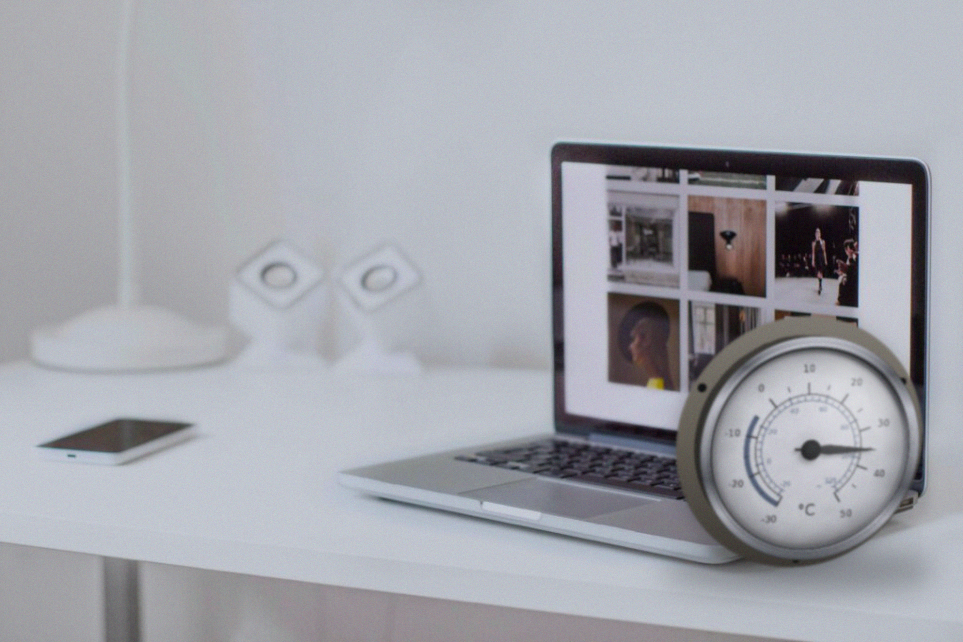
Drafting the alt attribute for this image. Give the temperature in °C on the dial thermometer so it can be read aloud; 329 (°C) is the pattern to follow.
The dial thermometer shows 35 (°C)
